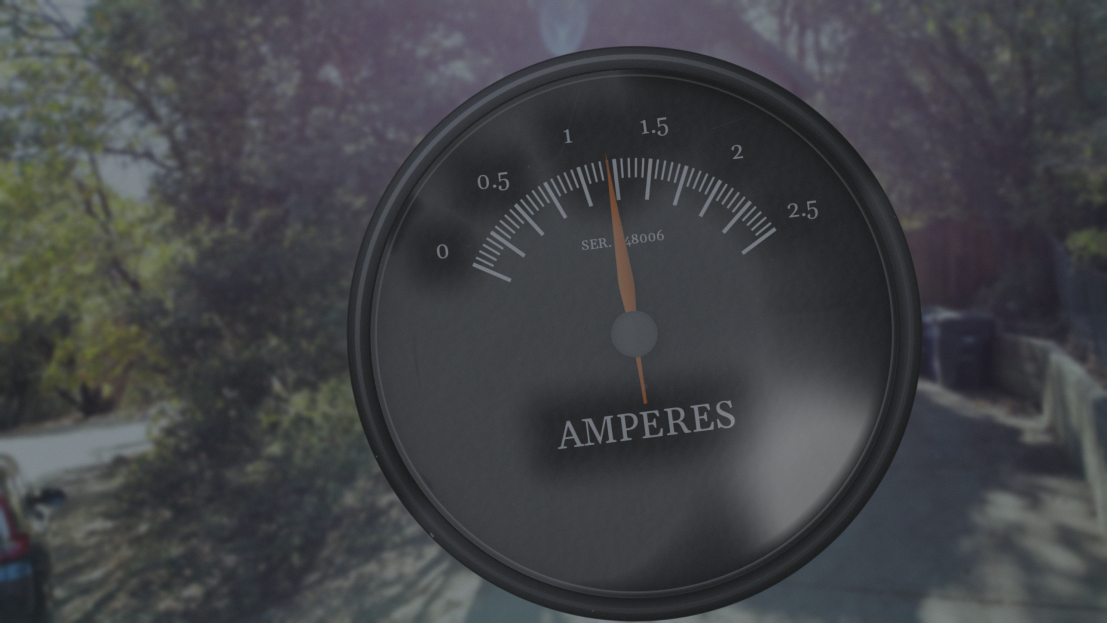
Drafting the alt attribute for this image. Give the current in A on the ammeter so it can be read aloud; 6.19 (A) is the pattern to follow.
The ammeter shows 1.2 (A)
